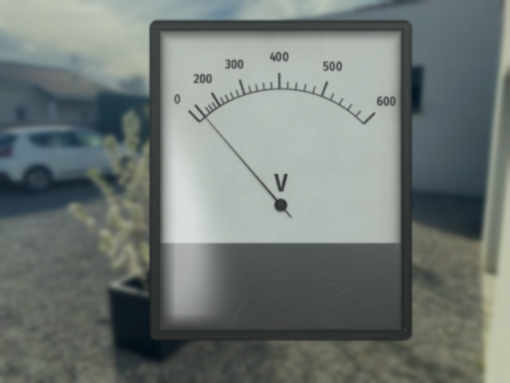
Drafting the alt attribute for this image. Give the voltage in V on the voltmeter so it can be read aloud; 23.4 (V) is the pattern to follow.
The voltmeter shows 100 (V)
